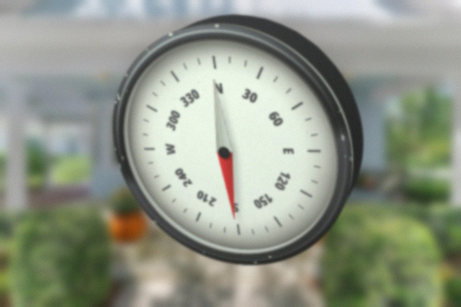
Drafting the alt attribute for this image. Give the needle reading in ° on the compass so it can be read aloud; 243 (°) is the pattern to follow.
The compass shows 180 (°)
